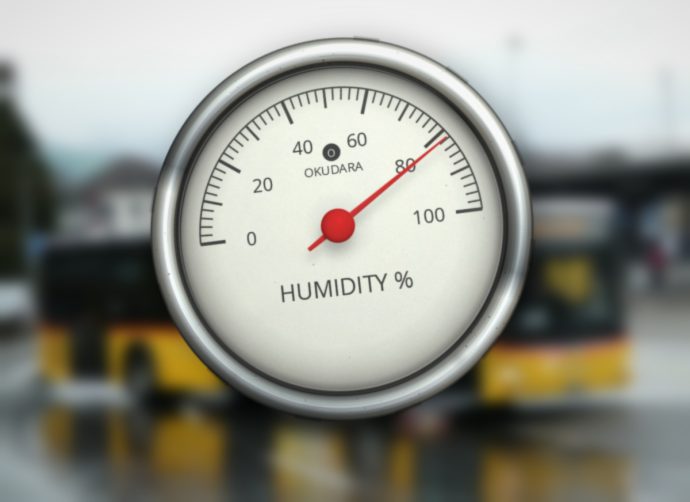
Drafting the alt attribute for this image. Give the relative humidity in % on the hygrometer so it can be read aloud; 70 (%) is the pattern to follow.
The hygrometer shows 82 (%)
